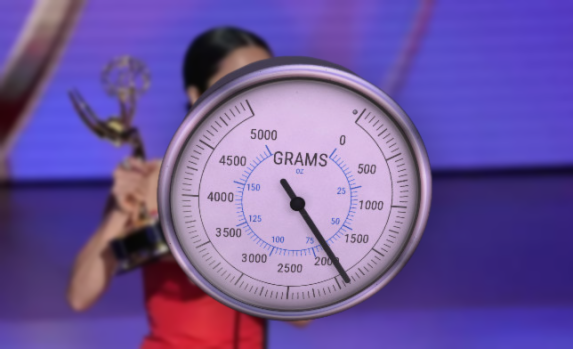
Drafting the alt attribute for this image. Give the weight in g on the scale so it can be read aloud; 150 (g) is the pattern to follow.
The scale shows 1900 (g)
